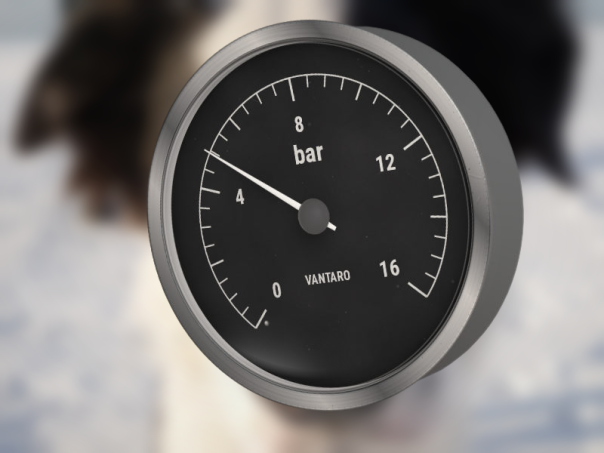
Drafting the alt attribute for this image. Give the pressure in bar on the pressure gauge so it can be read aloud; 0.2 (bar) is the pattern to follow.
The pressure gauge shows 5 (bar)
